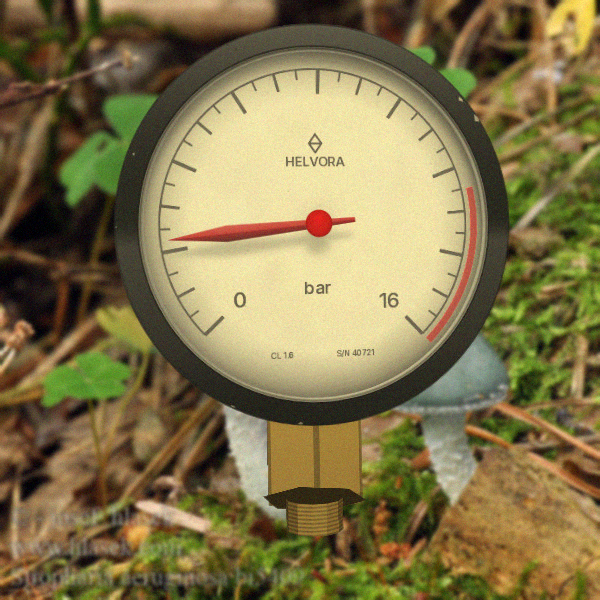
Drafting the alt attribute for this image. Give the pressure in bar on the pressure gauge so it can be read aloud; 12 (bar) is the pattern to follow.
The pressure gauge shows 2.25 (bar)
